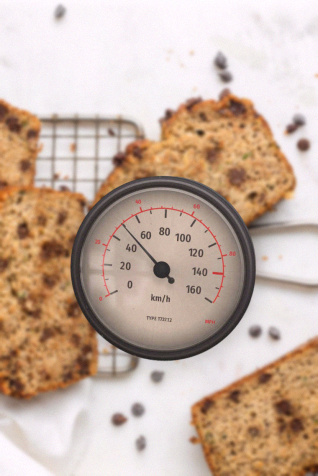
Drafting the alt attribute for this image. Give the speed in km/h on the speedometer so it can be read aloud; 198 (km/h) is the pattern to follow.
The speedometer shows 50 (km/h)
